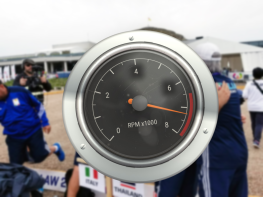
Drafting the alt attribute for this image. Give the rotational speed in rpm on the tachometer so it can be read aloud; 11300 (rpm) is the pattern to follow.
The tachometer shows 7250 (rpm)
